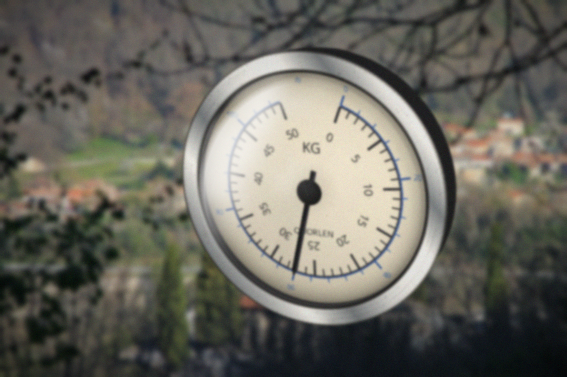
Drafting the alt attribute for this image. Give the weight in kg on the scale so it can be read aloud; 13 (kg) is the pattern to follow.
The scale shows 27 (kg)
